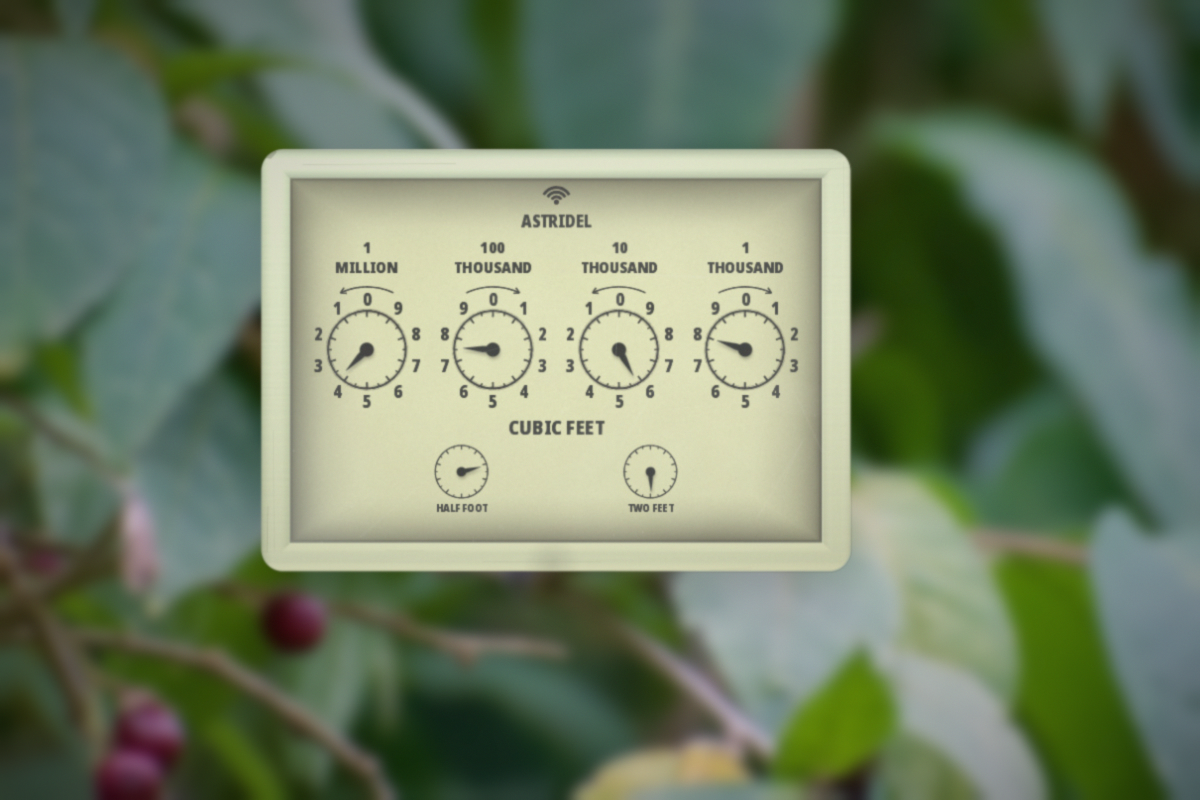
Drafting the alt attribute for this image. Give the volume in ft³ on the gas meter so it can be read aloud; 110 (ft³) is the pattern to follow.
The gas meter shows 375800 (ft³)
